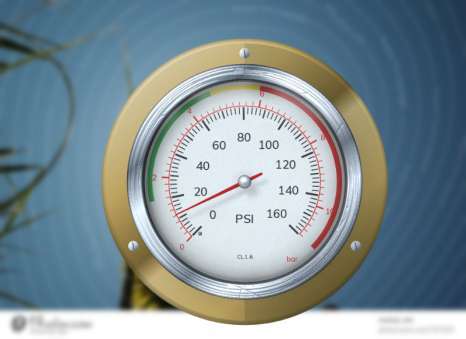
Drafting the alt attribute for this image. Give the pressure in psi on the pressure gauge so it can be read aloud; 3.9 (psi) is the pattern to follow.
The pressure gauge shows 12 (psi)
